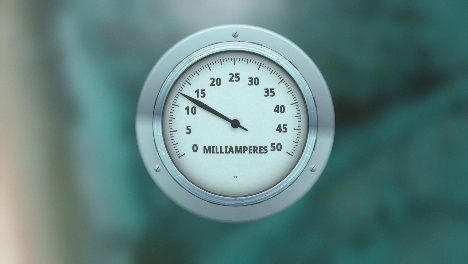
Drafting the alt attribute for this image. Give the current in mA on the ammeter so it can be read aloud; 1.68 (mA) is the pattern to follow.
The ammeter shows 12.5 (mA)
